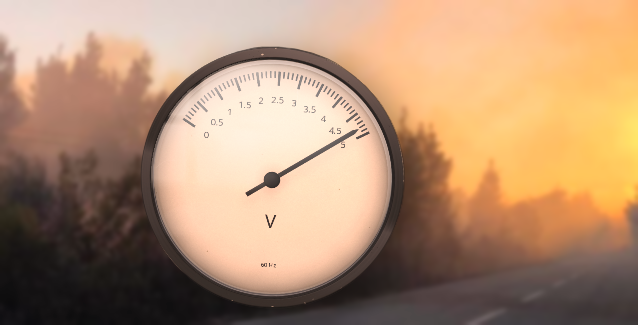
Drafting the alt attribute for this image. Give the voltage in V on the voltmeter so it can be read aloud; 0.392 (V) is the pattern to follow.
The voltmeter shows 4.8 (V)
